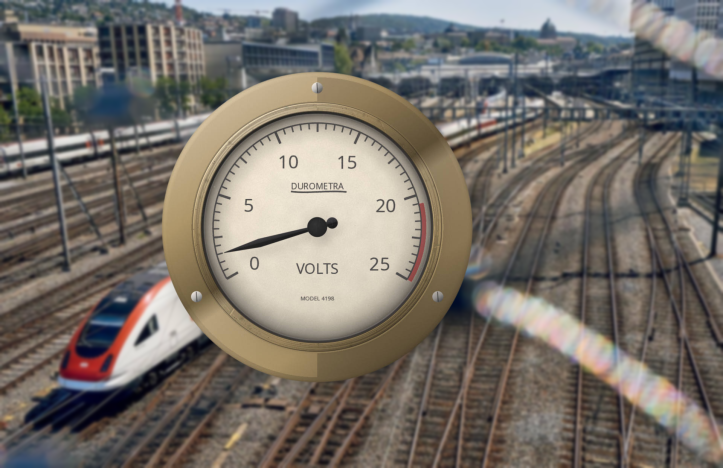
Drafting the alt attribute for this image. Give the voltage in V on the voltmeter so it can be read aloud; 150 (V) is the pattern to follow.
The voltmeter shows 1.5 (V)
